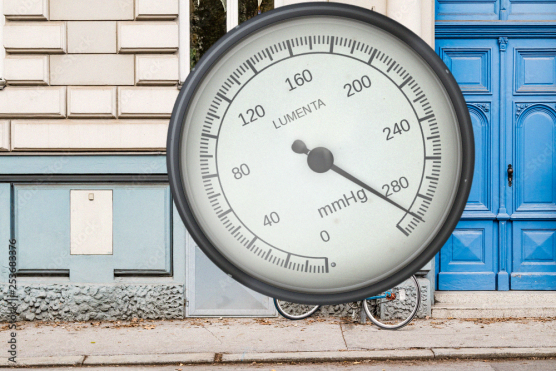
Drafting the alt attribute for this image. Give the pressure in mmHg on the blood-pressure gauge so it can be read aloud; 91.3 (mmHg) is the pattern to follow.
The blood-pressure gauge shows 290 (mmHg)
